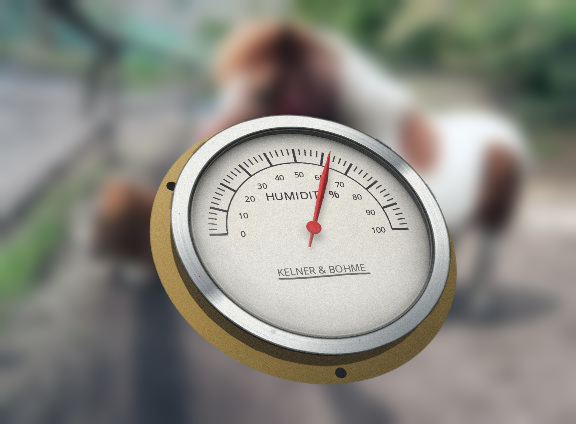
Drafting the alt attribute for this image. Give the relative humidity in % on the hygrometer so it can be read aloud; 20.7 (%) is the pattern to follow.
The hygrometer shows 62 (%)
